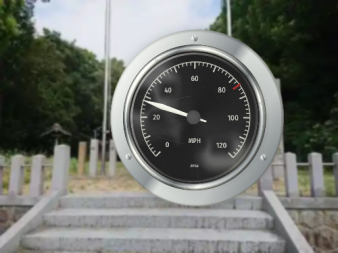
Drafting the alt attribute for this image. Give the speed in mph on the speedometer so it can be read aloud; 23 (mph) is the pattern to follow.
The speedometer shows 28 (mph)
